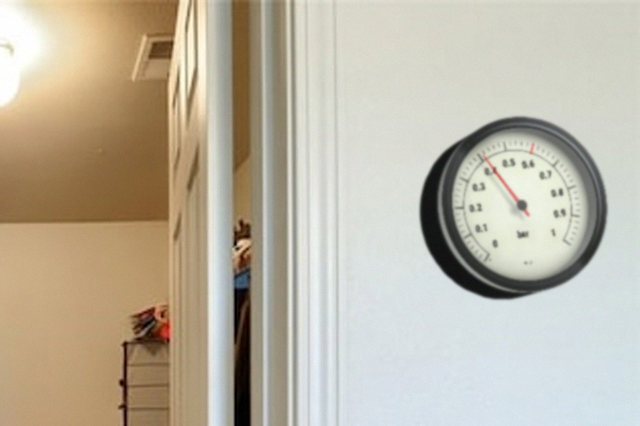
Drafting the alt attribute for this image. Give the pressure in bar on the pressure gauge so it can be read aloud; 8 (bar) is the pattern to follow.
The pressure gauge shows 0.4 (bar)
